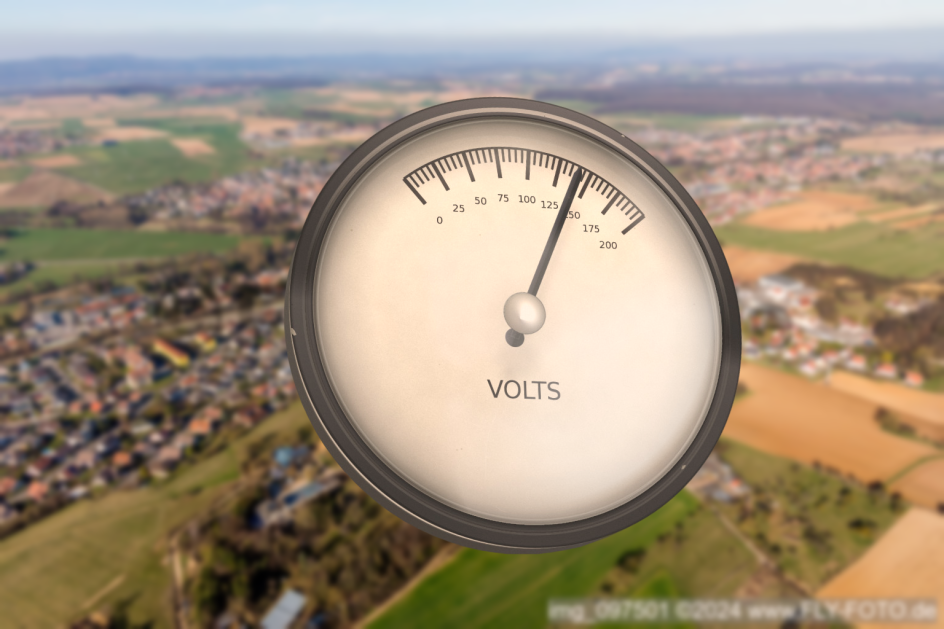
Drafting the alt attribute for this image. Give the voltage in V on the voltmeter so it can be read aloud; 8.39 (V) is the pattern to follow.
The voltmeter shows 140 (V)
